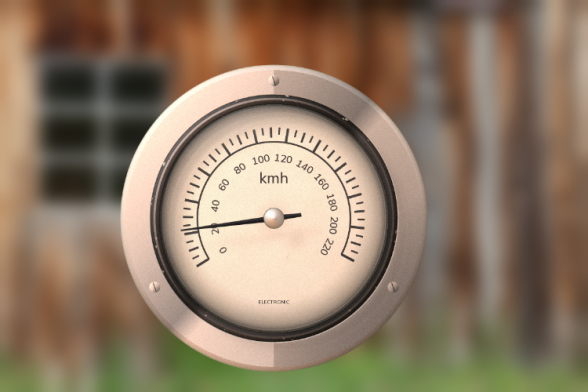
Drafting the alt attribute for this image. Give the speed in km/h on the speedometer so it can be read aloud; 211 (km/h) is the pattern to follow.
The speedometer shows 22.5 (km/h)
